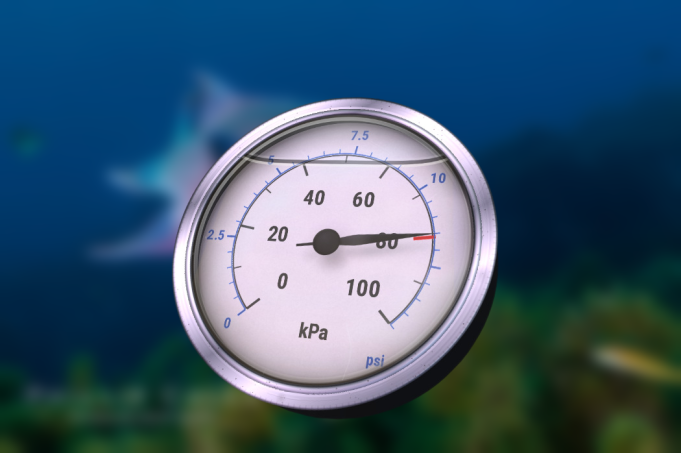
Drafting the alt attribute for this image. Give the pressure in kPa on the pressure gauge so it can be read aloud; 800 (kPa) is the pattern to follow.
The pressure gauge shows 80 (kPa)
